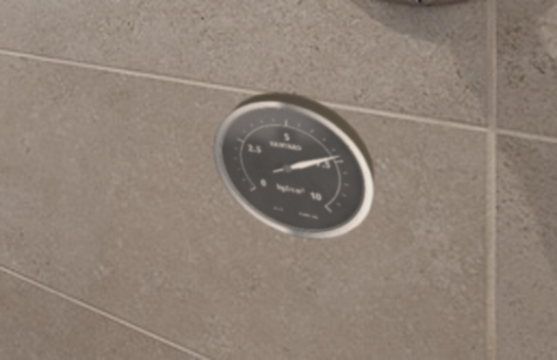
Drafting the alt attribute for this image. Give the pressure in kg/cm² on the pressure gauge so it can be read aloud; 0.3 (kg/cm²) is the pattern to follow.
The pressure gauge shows 7.25 (kg/cm²)
